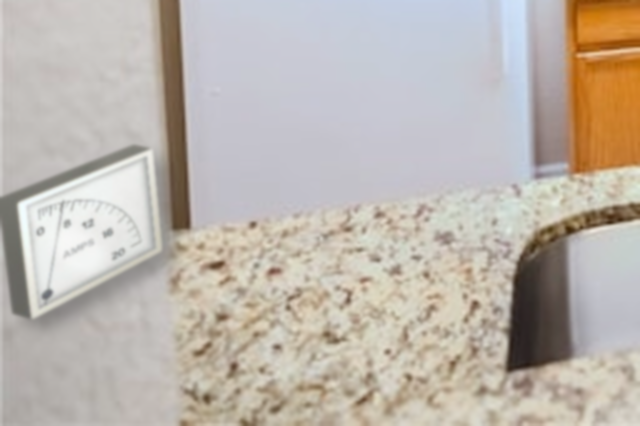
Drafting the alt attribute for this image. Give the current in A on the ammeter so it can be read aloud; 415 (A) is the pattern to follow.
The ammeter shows 6 (A)
